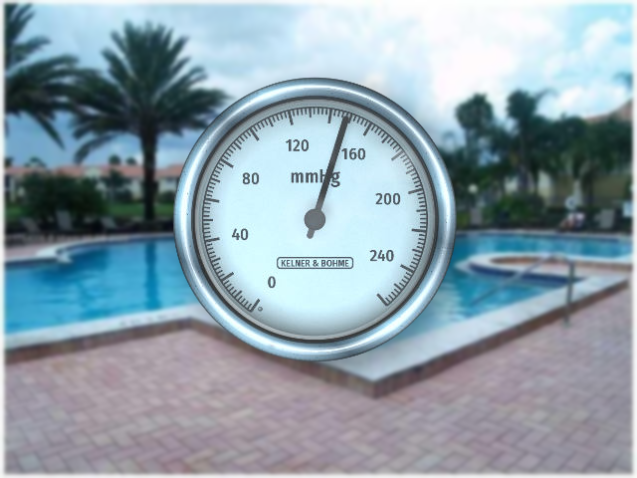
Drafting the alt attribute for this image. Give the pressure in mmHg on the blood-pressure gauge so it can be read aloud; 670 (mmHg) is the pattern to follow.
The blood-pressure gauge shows 148 (mmHg)
